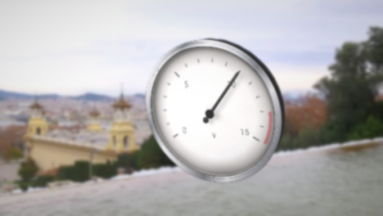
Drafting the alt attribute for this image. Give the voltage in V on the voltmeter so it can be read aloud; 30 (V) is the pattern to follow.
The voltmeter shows 10 (V)
